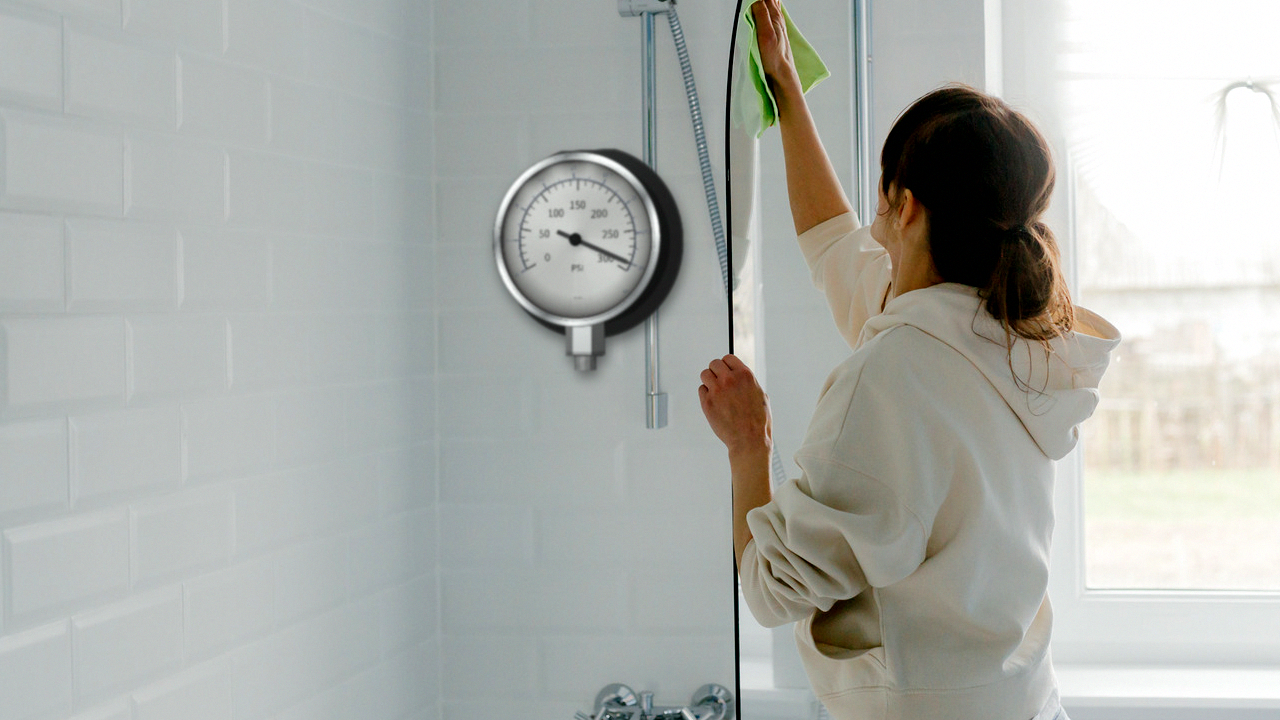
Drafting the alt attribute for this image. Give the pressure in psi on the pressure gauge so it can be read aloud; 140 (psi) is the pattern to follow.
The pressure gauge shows 290 (psi)
